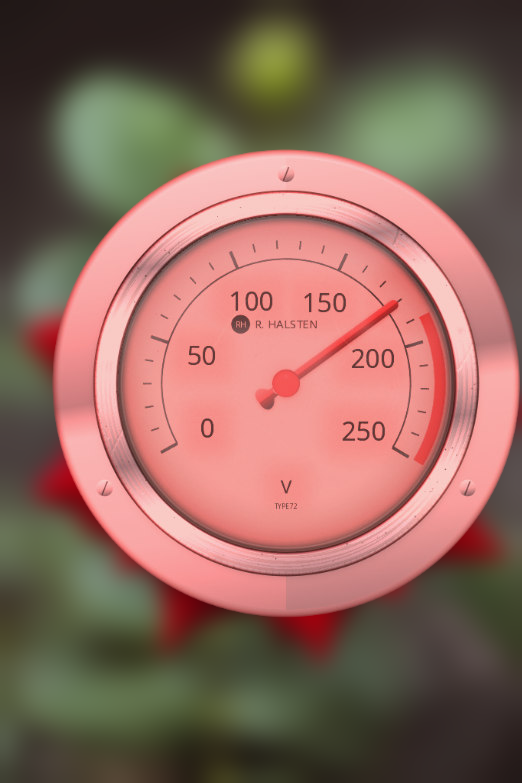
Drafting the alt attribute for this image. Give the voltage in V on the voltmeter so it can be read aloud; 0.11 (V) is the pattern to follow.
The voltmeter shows 180 (V)
